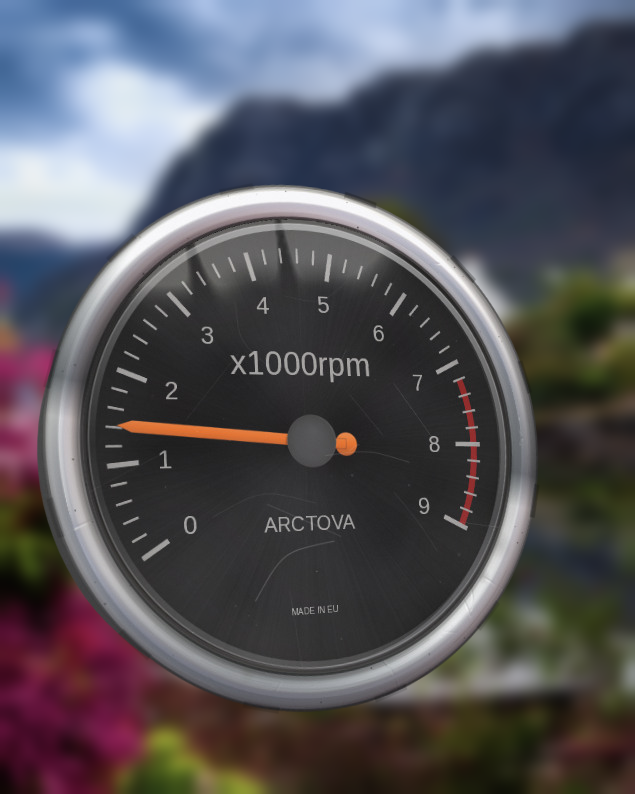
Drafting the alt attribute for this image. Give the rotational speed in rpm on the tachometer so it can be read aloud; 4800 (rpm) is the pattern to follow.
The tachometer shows 1400 (rpm)
